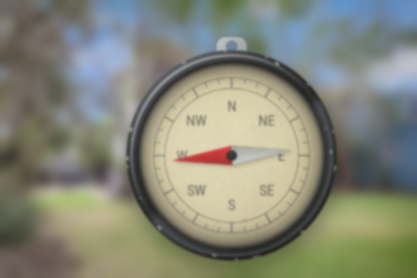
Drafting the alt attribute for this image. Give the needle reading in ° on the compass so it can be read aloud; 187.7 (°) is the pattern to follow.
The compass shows 265 (°)
